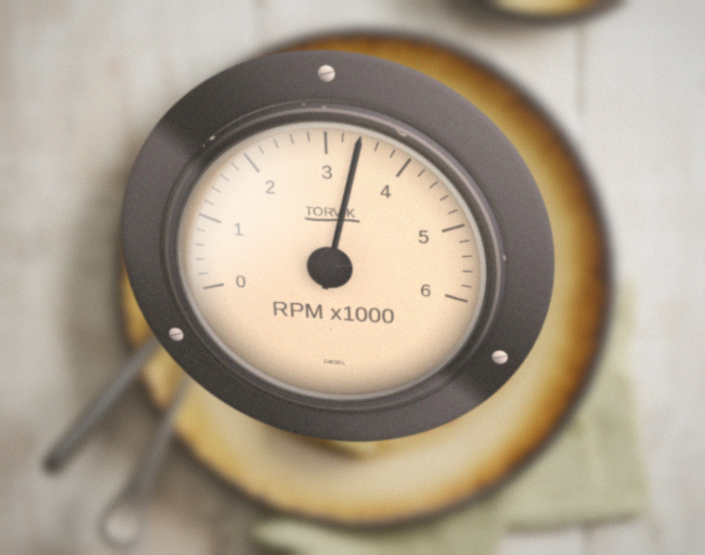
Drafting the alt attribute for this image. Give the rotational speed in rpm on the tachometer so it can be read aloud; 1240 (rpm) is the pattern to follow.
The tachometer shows 3400 (rpm)
